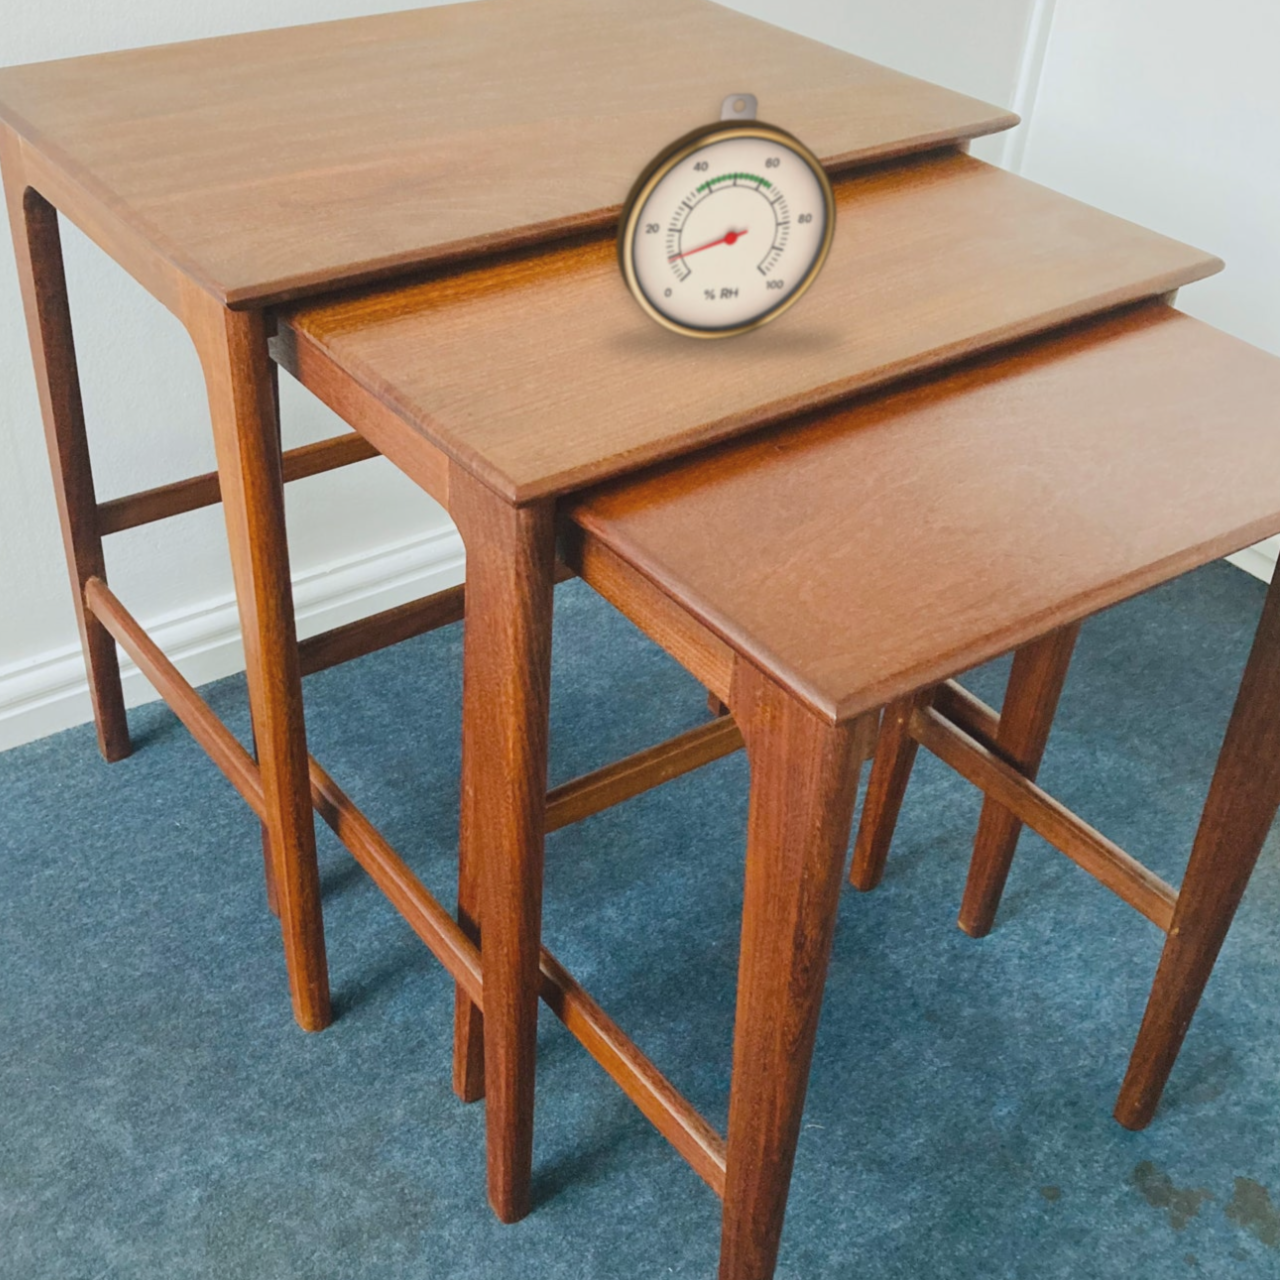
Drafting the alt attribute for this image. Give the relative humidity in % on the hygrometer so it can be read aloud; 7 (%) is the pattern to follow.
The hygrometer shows 10 (%)
